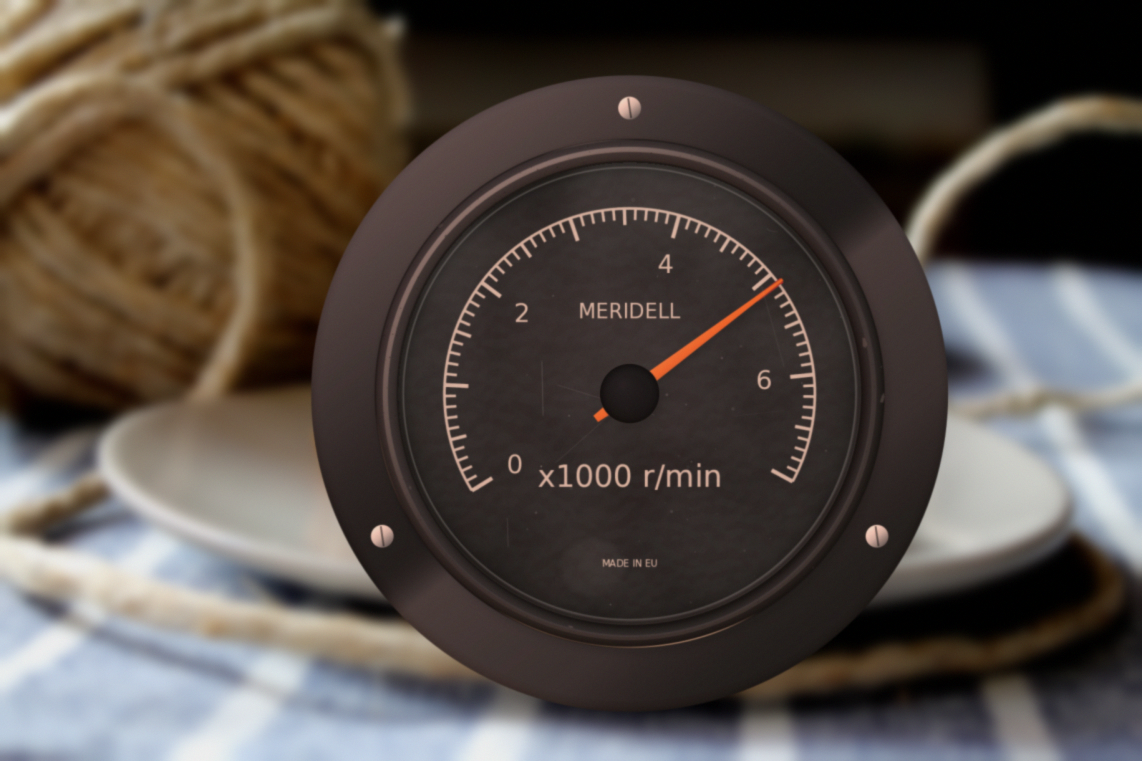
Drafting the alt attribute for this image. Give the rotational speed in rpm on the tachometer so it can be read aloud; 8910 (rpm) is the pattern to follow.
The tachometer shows 5100 (rpm)
